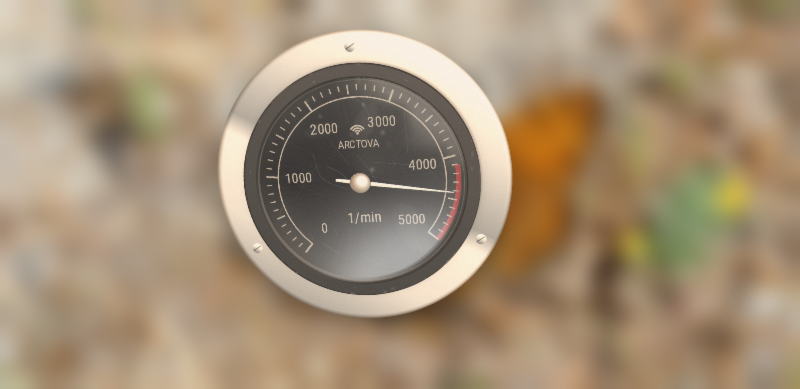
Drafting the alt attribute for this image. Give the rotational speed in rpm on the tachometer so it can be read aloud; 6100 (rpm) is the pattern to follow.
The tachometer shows 4400 (rpm)
